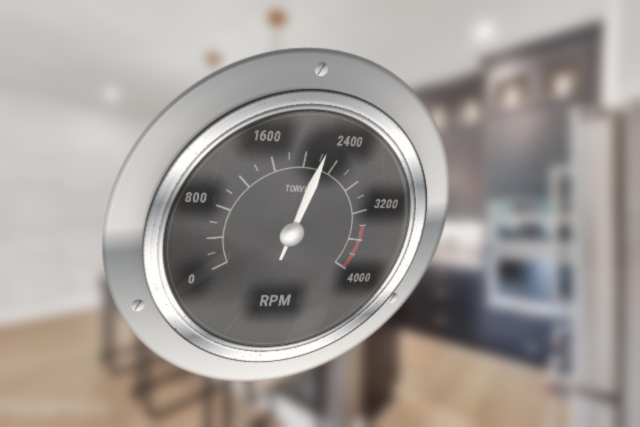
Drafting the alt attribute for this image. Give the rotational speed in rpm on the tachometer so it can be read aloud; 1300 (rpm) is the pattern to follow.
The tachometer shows 2200 (rpm)
